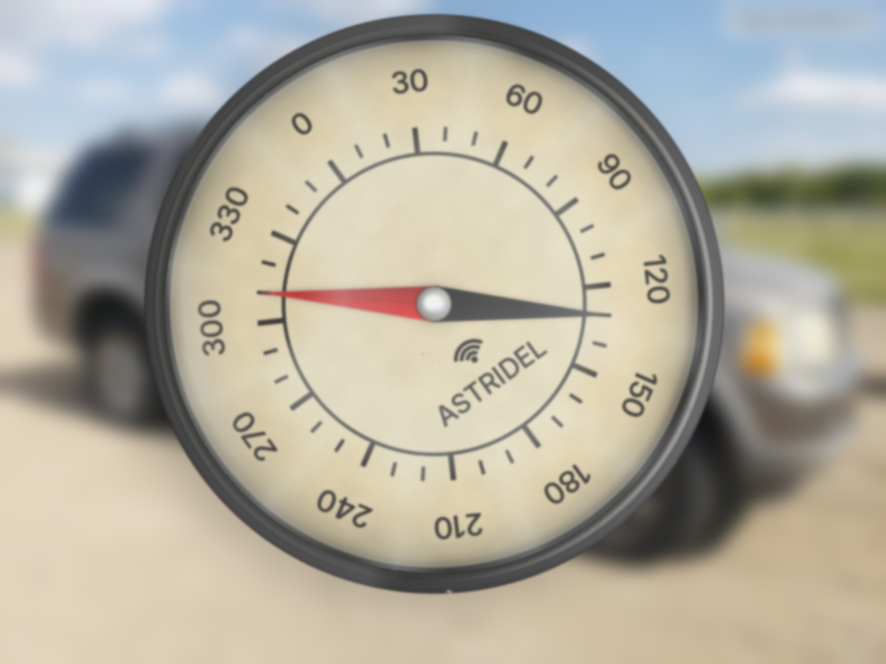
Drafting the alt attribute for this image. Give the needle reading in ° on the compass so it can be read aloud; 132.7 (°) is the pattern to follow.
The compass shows 310 (°)
